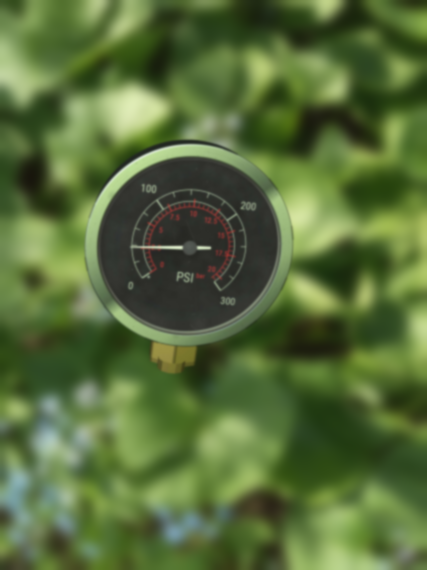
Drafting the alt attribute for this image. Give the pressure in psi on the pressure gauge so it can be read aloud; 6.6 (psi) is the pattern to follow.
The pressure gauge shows 40 (psi)
